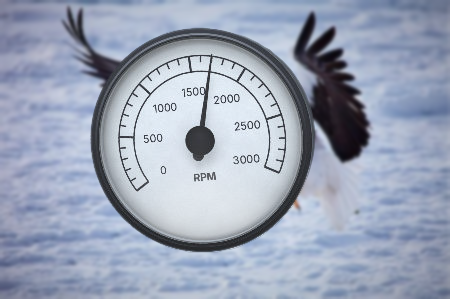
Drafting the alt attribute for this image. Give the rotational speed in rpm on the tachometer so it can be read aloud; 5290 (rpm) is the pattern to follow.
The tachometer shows 1700 (rpm)
